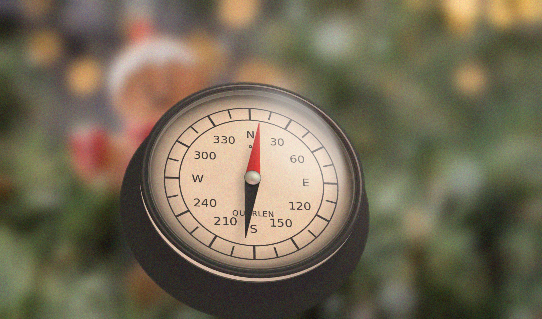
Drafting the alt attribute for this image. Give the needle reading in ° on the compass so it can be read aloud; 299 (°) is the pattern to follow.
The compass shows 7.5 (°)
